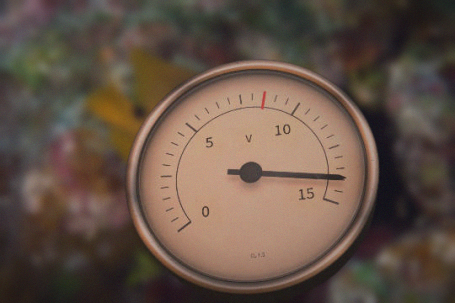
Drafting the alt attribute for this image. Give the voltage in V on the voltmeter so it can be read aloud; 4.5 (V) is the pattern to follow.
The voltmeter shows 14 (V)
